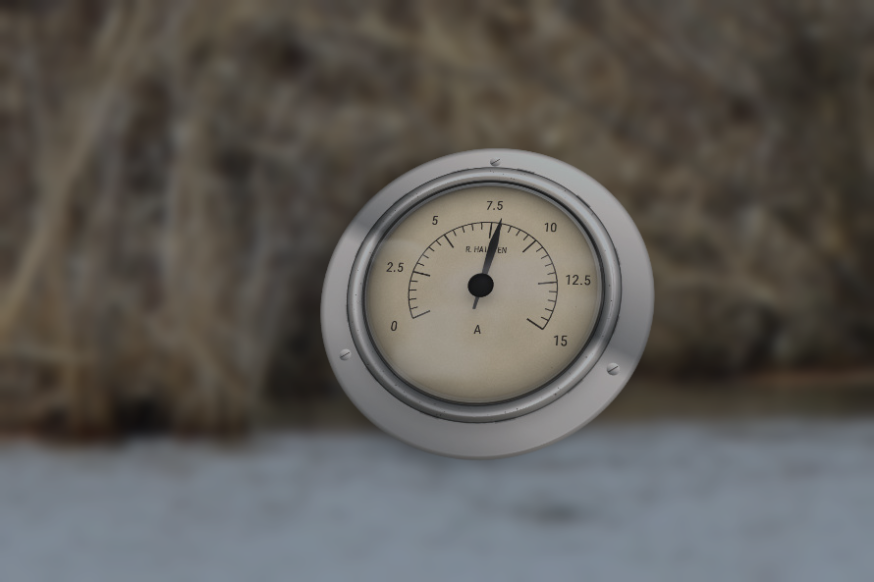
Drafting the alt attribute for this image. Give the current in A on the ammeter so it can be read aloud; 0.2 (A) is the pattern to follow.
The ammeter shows 8 (A)
